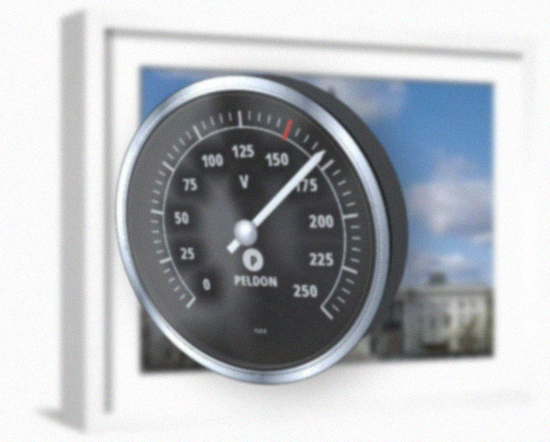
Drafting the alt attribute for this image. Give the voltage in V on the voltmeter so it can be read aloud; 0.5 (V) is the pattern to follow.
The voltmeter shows 170 (V)
